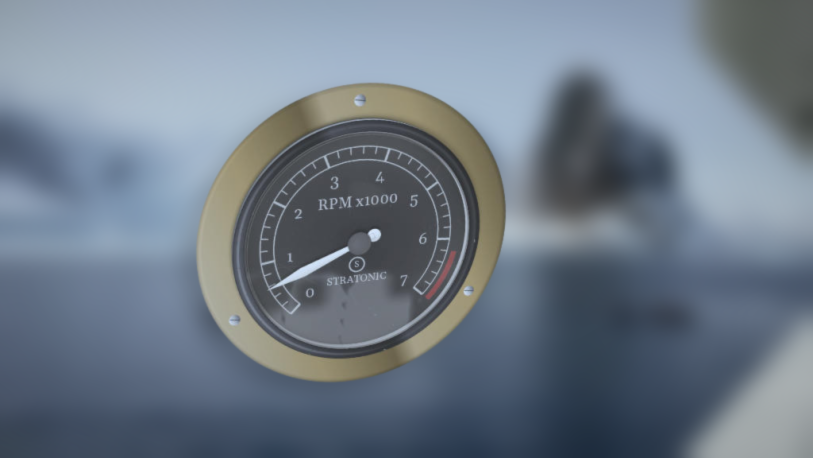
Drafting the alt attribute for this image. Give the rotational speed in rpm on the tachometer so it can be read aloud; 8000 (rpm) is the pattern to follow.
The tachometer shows 600 (rpm)
